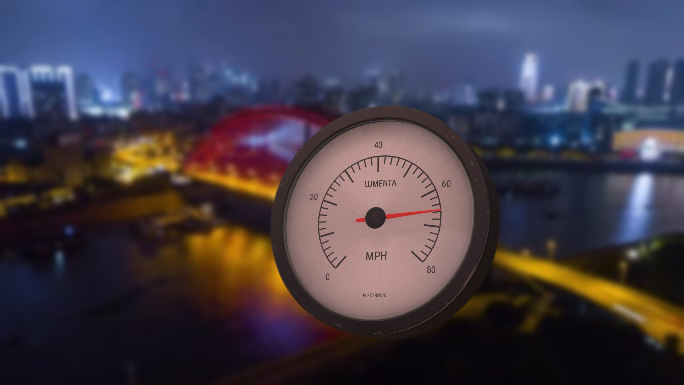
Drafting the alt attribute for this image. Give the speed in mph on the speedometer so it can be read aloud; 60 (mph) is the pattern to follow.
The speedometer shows 66 (mph)
